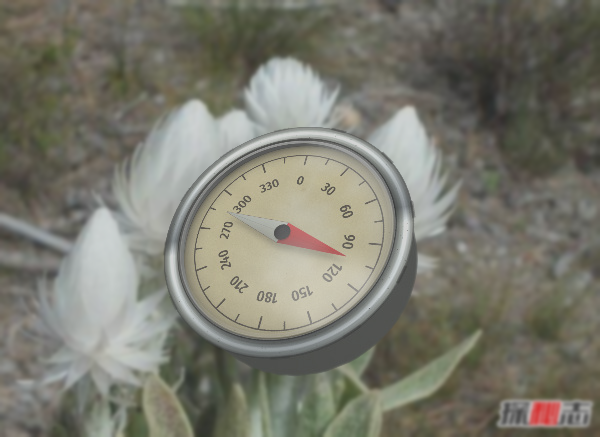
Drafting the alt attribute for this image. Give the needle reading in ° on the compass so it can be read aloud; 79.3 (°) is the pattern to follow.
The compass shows 105 (°)
